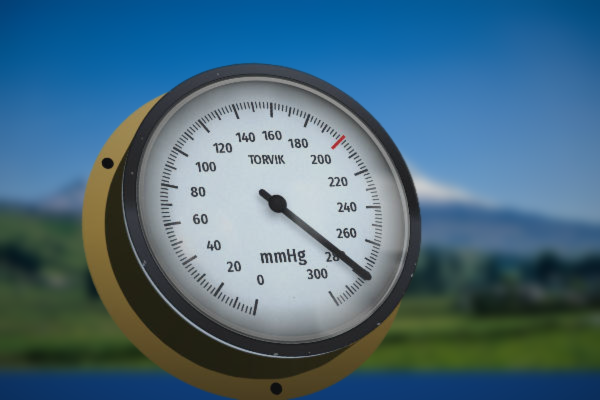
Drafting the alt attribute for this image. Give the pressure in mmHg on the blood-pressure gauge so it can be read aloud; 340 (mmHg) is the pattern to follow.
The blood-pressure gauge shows 280 (mmHg)
